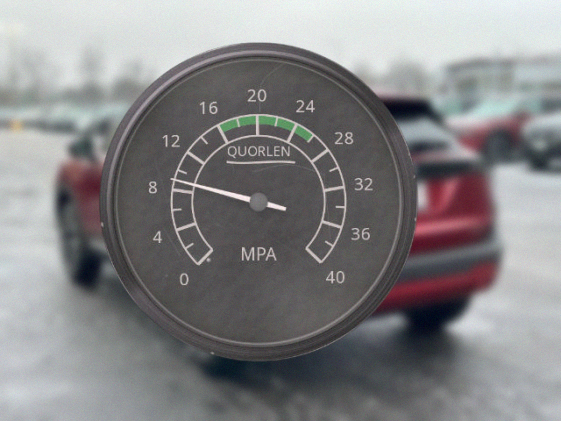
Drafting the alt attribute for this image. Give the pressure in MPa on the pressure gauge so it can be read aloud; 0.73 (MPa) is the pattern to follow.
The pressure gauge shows 9 (MPa)
